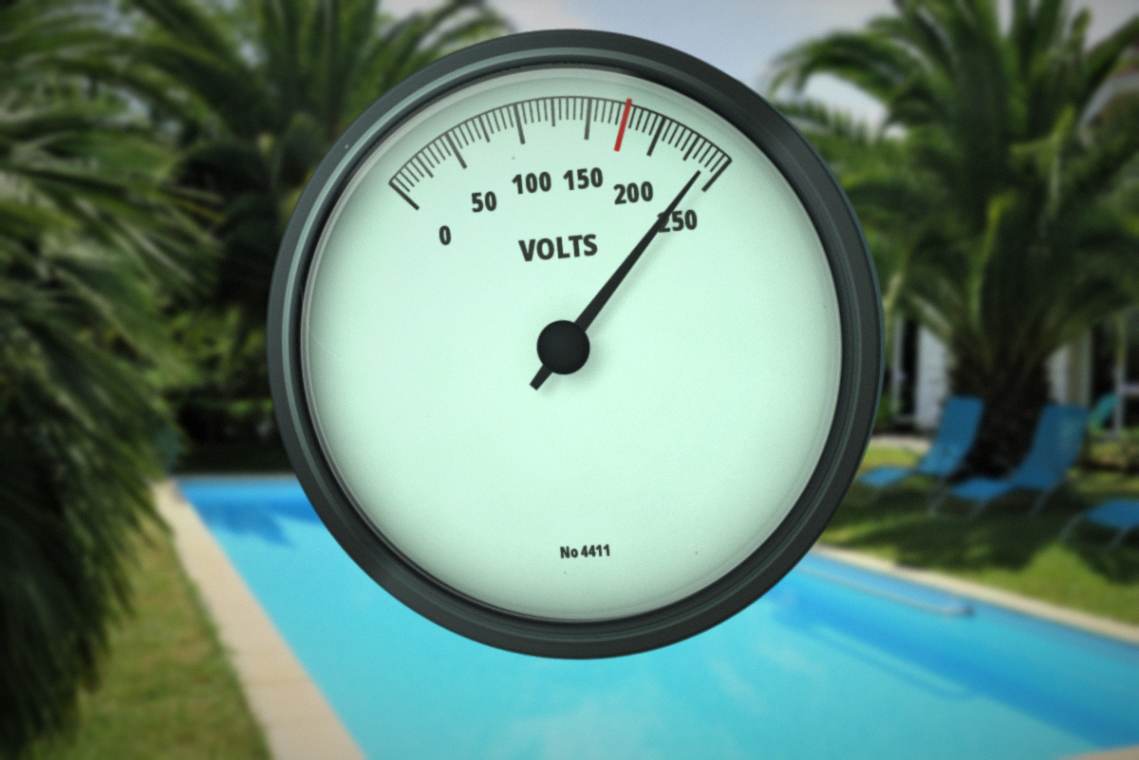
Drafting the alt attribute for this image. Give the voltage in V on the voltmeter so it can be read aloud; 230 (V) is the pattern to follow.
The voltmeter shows 240 (V)
